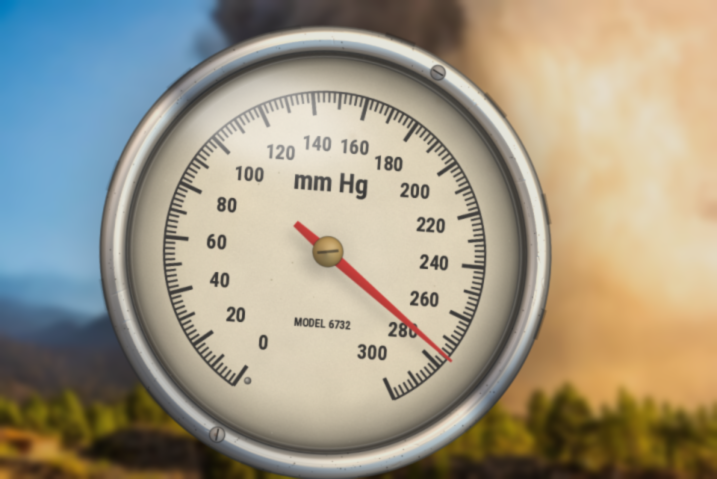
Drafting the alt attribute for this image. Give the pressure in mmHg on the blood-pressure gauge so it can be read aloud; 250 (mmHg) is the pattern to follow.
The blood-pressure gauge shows 276 (mmHg)
